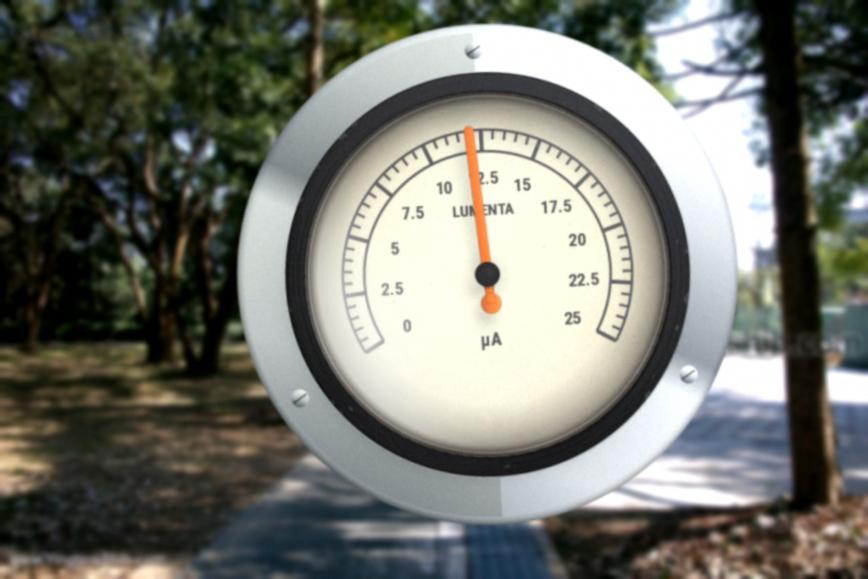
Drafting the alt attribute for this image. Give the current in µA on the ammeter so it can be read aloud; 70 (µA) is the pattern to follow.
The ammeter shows 12 (µA)
